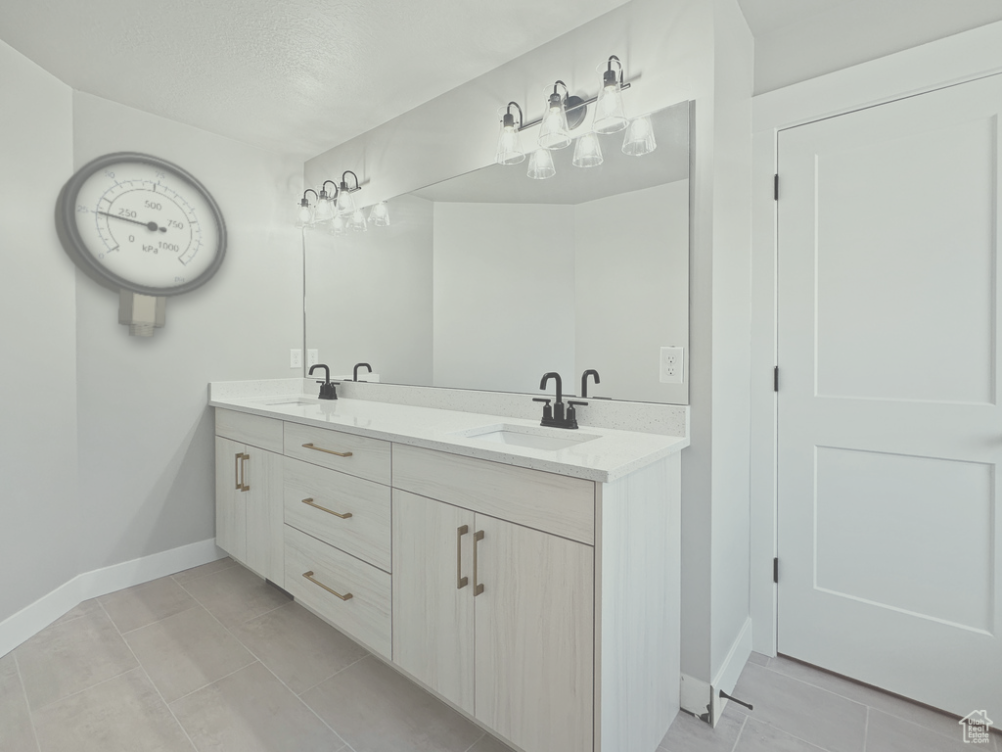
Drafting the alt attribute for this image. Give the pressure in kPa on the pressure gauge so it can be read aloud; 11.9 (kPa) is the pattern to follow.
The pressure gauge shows 175 (kPa)
